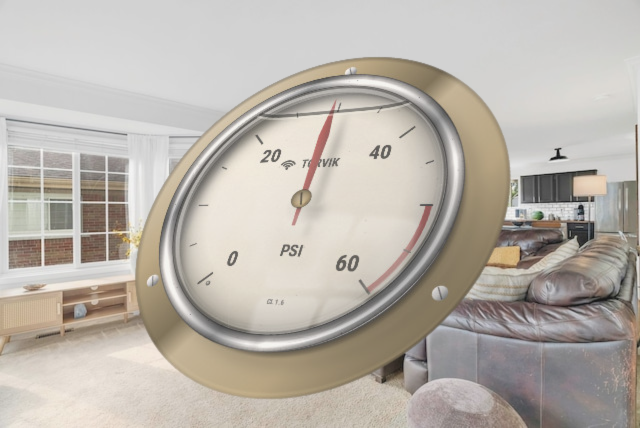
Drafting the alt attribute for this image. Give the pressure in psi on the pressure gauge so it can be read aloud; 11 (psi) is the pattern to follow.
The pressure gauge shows 30 (psi)
